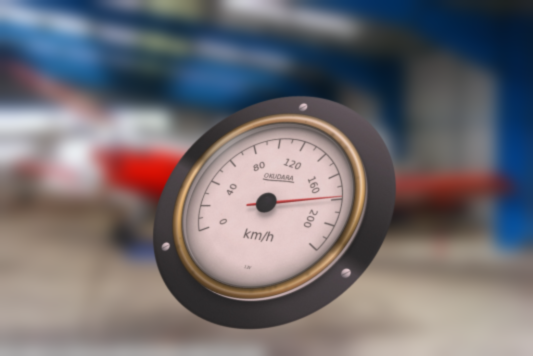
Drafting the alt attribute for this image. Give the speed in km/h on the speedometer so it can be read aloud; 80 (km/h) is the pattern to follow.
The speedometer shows 180 (km/h)
